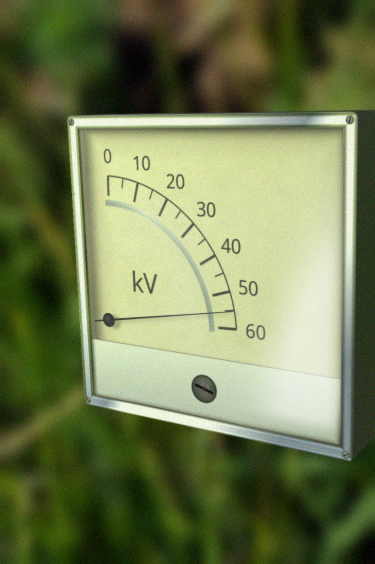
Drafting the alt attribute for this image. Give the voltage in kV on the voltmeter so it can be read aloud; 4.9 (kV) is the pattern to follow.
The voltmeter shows 55 (kV)
